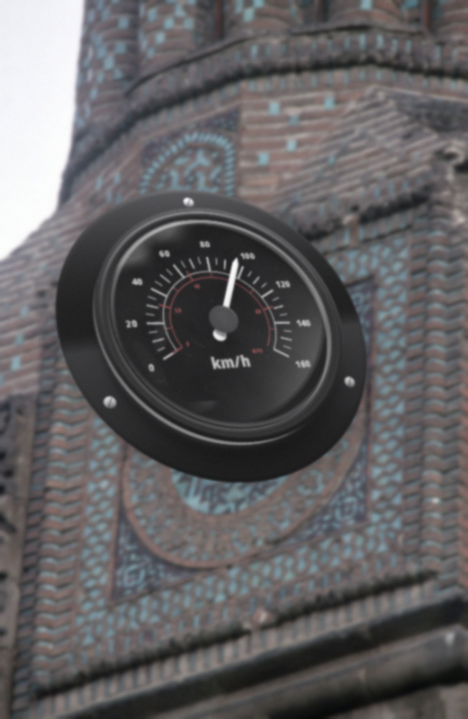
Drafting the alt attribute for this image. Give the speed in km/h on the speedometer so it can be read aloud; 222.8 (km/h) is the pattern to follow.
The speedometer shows 95 (km/h)
